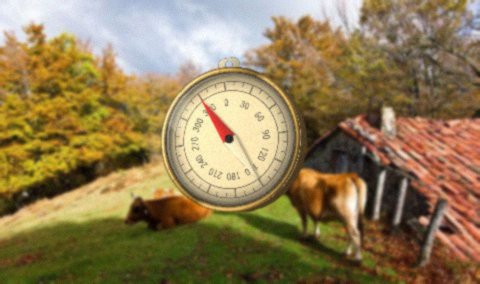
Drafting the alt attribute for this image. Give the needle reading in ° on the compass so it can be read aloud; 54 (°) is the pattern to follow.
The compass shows 330 (°)
